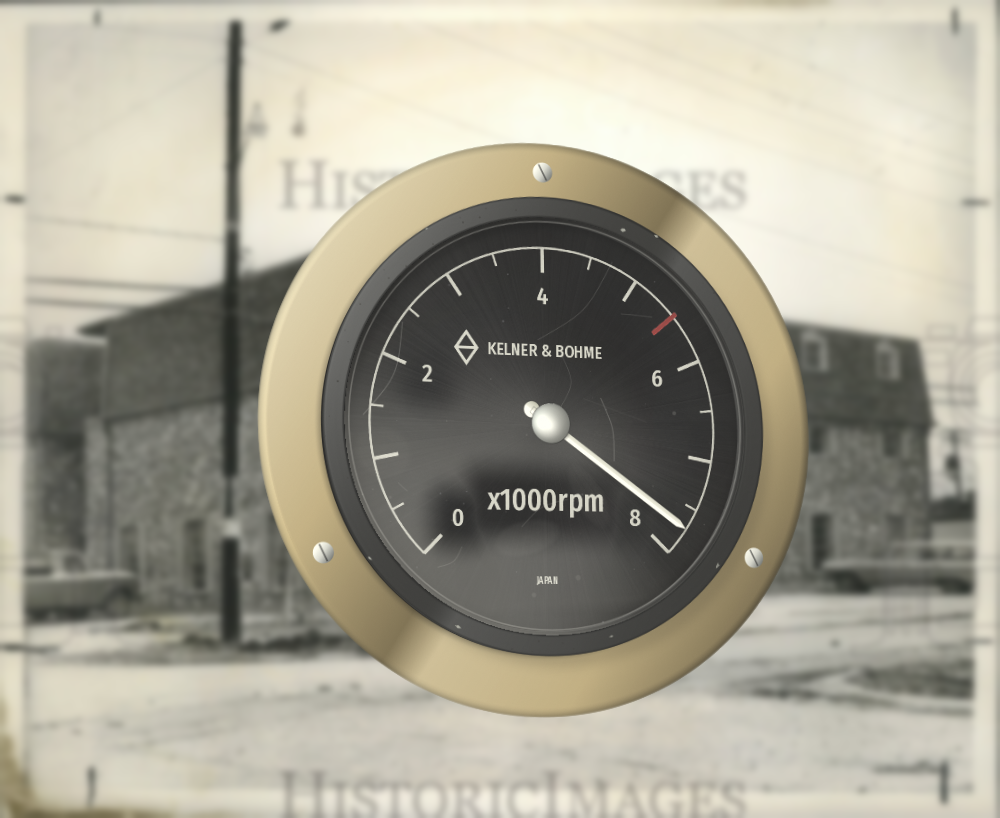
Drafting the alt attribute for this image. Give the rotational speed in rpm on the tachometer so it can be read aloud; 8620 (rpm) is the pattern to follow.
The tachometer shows 7750 (rpm)
